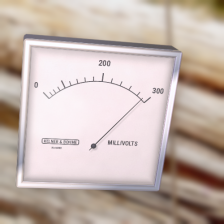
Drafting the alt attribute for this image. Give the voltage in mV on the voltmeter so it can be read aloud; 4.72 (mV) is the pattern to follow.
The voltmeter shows 290 (mV)
